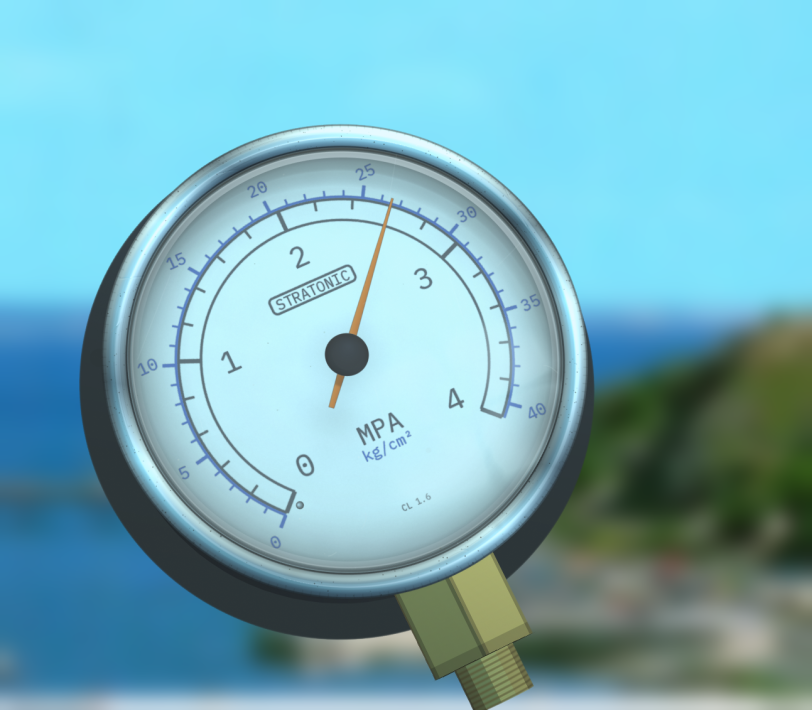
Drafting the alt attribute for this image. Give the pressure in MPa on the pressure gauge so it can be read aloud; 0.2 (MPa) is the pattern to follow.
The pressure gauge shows 2.6 (MPa)
